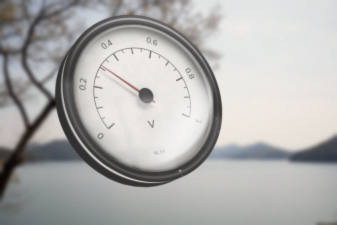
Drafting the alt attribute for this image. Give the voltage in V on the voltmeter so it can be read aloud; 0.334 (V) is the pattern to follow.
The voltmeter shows 0.3 (V)
